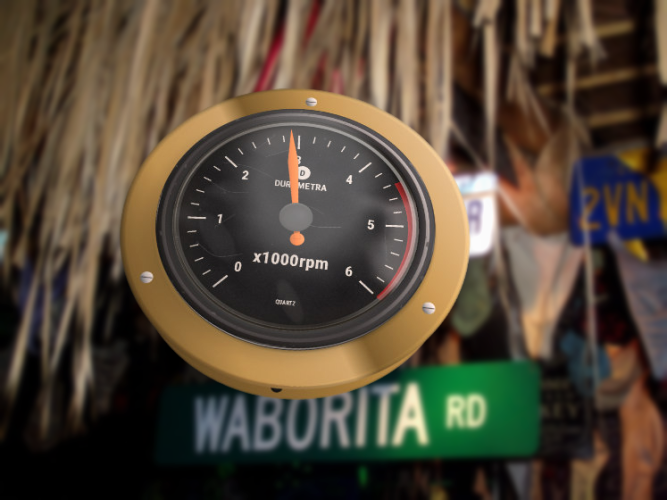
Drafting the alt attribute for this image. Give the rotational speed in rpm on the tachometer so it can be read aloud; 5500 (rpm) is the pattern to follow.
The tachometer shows 2900 (rpm)
